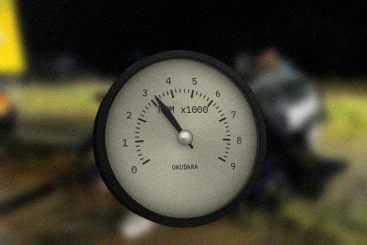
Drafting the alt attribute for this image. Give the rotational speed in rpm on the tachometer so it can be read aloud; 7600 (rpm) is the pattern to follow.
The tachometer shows 3200 (rpm)
